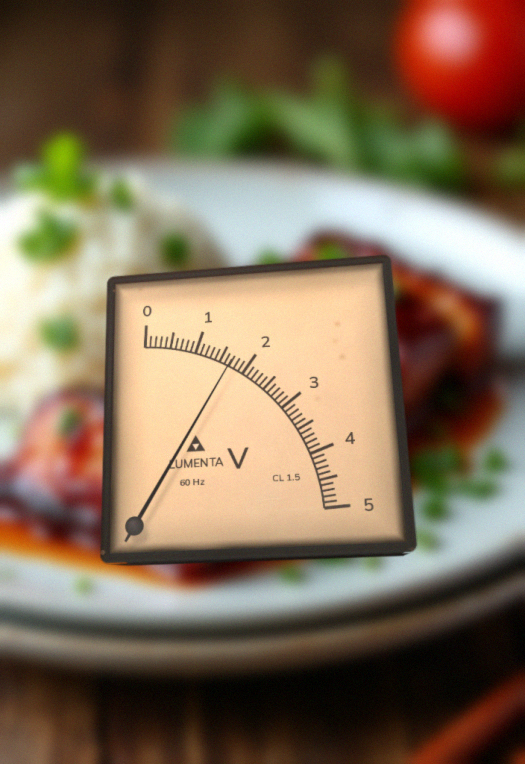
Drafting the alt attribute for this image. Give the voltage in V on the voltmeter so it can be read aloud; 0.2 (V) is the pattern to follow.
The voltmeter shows 1.7 (V)
